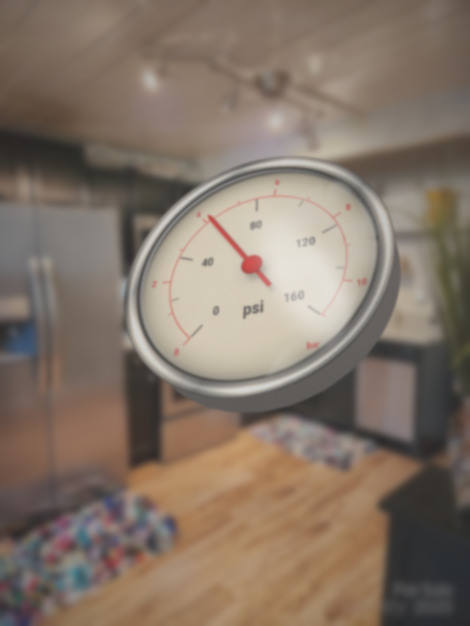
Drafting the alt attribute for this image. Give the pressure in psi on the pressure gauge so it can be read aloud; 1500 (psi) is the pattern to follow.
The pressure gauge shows 60 (psi)
